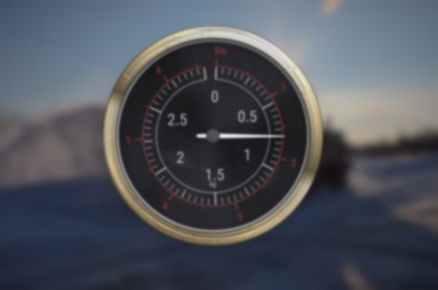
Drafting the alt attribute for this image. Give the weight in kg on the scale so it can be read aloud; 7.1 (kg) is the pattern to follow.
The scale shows 0.75 (kg)
